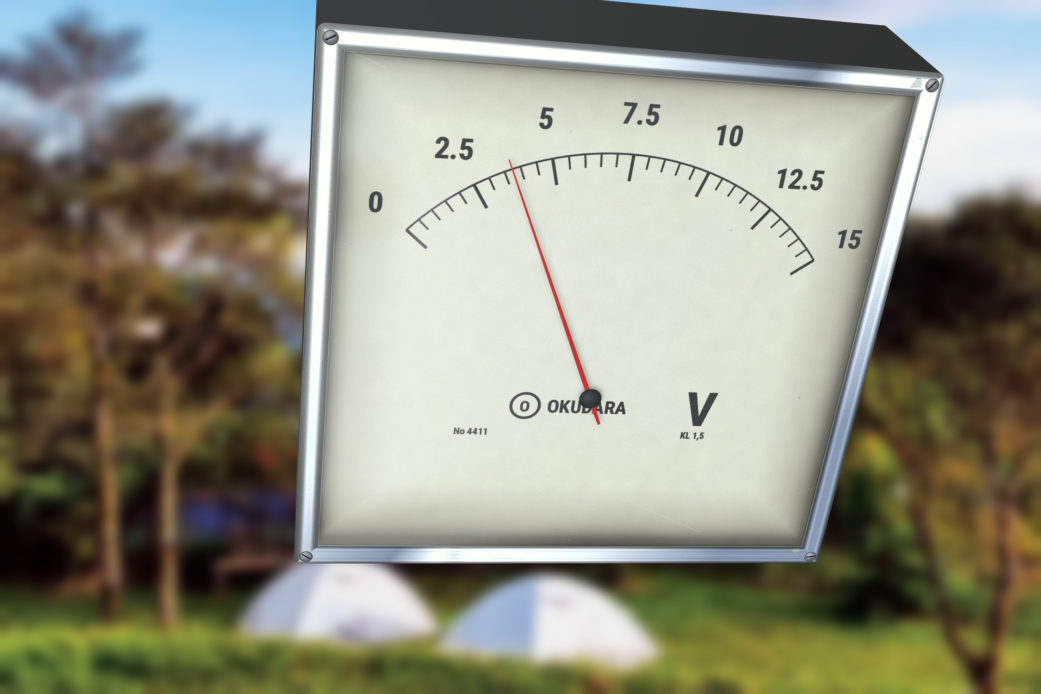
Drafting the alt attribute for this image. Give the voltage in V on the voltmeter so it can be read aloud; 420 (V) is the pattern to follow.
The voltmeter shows 3.75 (V)
